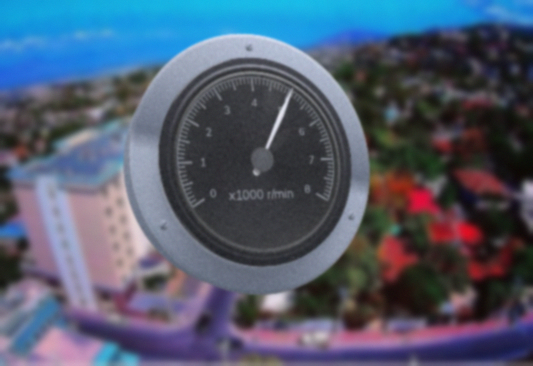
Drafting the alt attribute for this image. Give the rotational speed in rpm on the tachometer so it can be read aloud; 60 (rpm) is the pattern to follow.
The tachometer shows 5000 (rpm)
